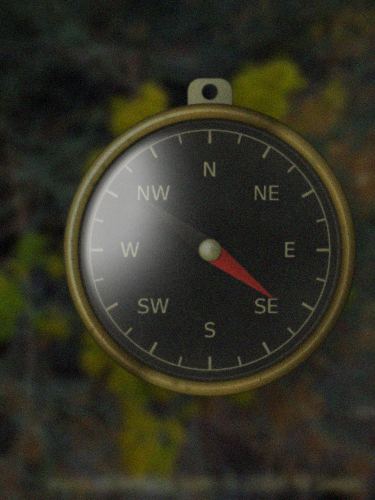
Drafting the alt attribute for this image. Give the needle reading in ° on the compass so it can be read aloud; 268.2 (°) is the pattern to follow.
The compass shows 127.5 (°)
